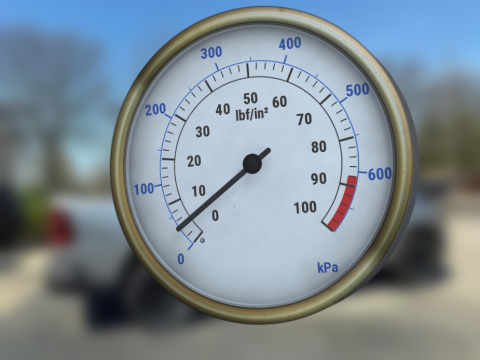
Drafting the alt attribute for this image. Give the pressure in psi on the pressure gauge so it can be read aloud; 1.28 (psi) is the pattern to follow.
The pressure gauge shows 4 (psi)
